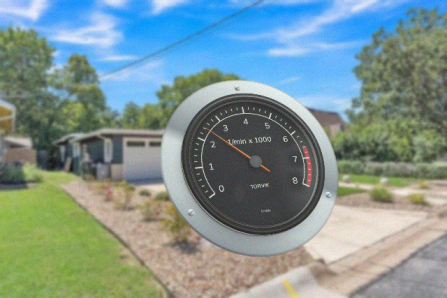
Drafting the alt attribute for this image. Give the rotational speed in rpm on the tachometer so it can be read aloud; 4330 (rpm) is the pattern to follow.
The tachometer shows 2400 (rpm)
